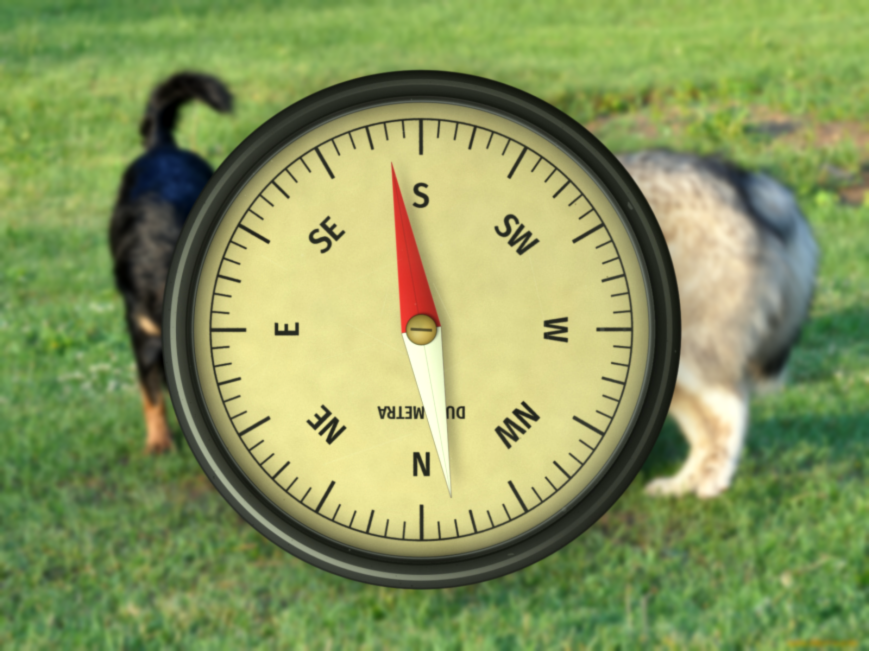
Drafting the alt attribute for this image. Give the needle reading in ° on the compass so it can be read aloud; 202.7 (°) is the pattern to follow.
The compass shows 170 (°)
